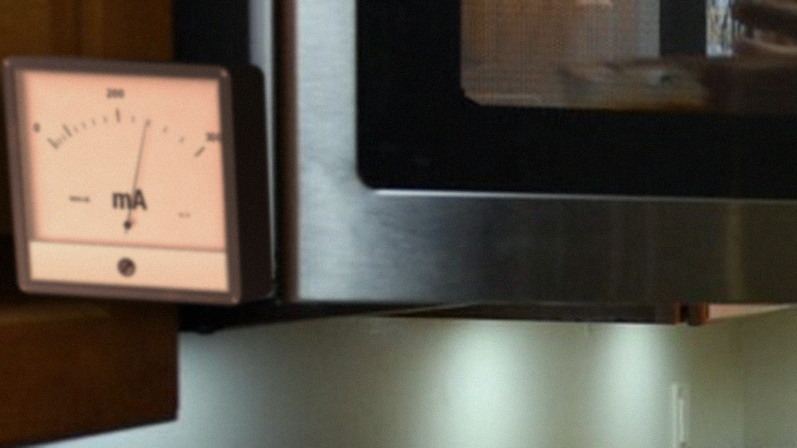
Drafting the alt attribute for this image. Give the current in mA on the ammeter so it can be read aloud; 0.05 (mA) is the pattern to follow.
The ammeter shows 240 (mA)
